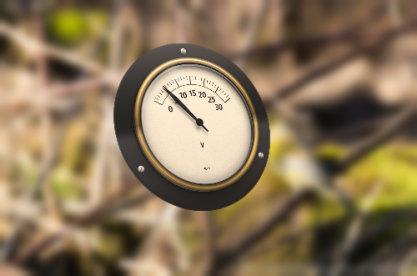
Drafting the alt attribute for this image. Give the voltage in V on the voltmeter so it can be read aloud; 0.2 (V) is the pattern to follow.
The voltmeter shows 5 (V)
